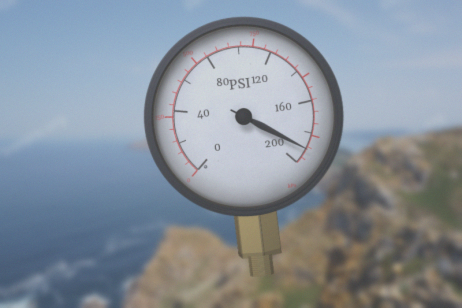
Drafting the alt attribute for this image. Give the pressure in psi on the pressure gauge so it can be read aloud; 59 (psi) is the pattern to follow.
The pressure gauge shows 190 (psi)
